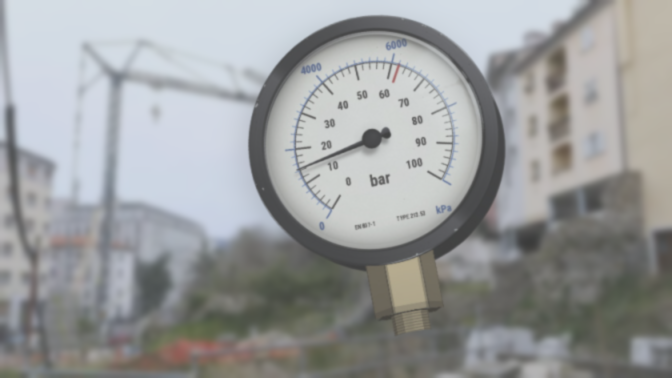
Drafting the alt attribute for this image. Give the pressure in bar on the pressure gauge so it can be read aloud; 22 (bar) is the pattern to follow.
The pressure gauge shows 14 (bar)
